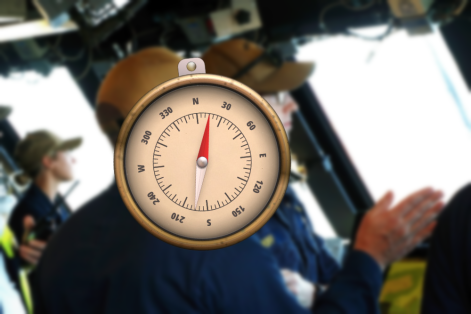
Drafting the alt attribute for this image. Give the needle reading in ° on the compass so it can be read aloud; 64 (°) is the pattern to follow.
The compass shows 15 (°)
